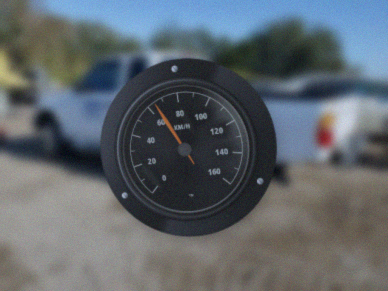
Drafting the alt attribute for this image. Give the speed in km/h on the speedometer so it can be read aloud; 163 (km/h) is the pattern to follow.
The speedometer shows 65 (km/h)
